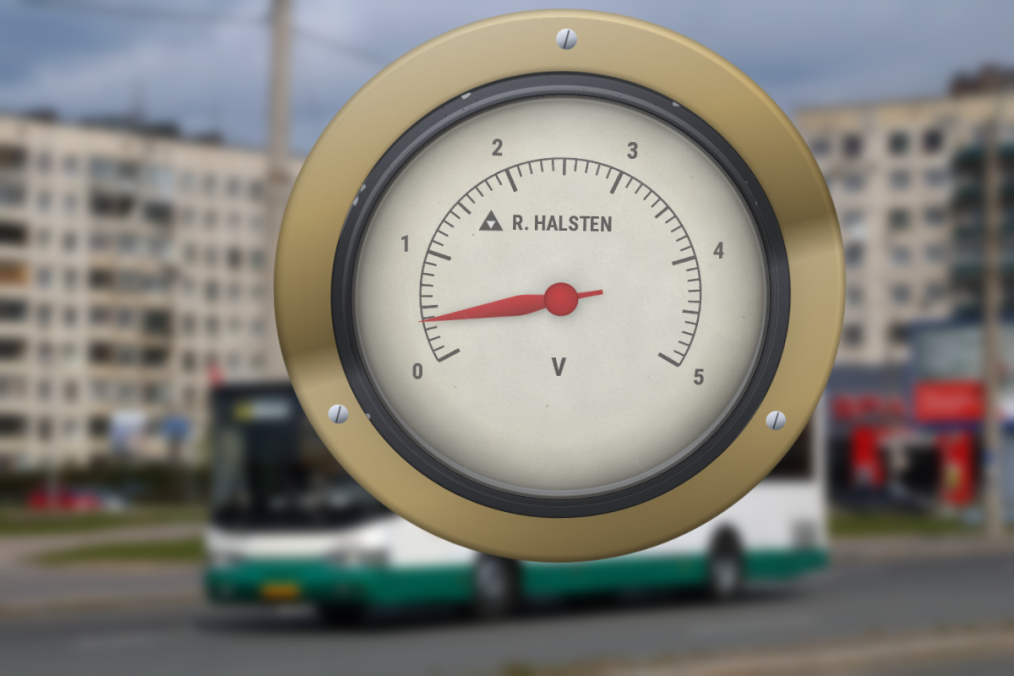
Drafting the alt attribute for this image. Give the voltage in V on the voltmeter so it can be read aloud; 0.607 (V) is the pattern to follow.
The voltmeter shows 0.4 (V)
